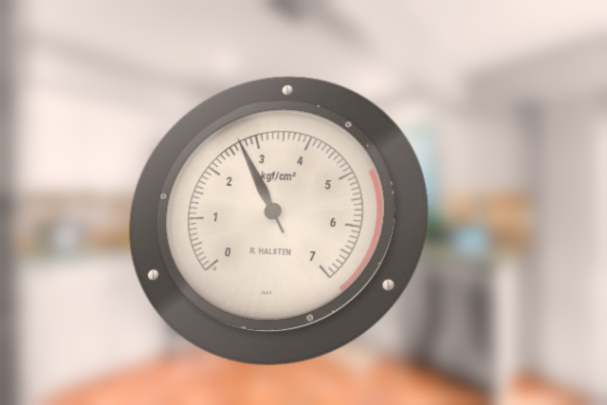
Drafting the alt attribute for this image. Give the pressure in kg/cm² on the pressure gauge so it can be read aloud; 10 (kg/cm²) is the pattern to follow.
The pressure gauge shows 2.7 (kg/cm²)
